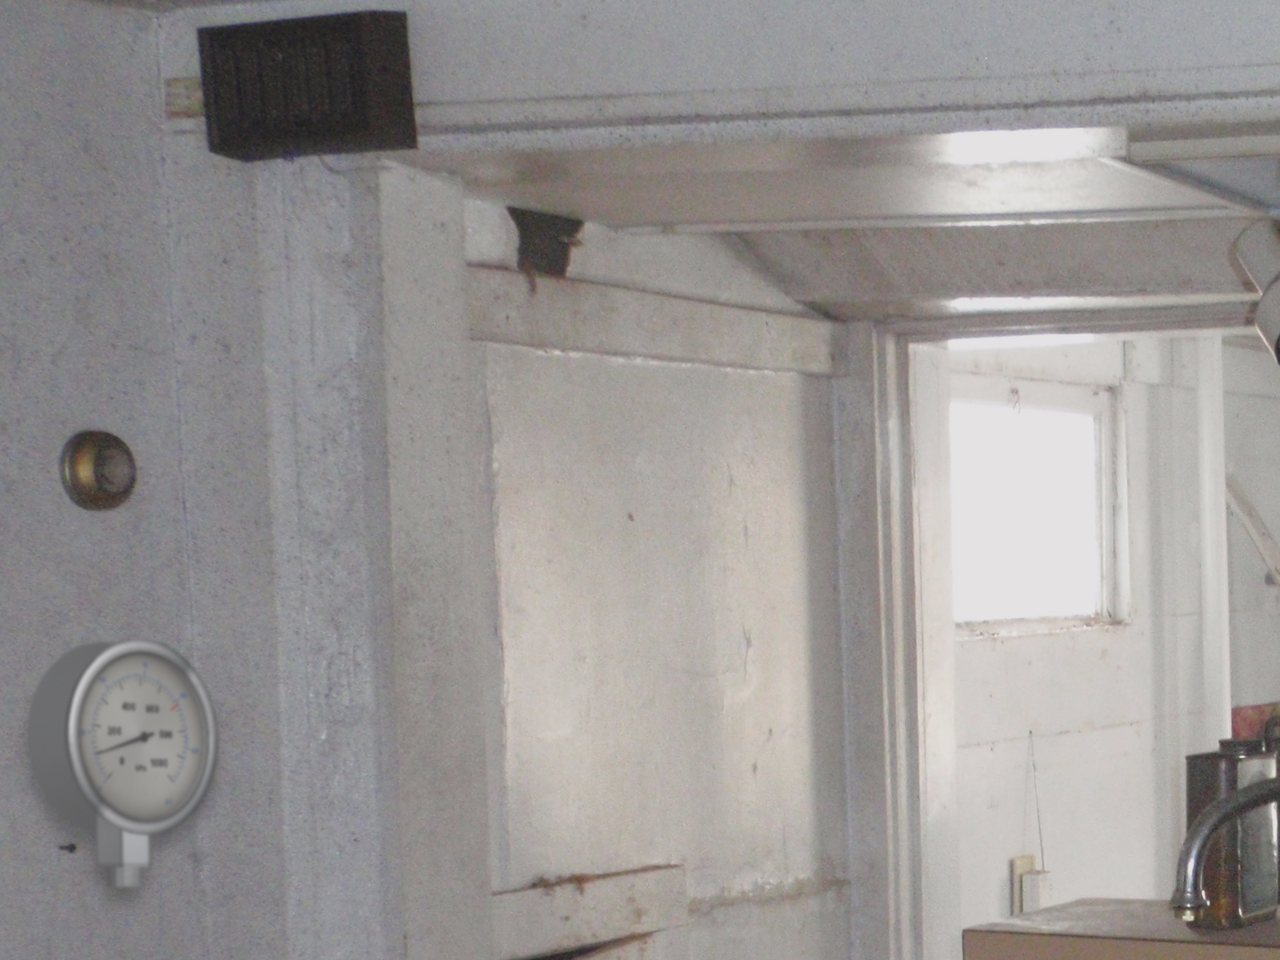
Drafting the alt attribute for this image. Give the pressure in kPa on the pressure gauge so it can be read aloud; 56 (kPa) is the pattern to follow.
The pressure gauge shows 100 (kPa)
